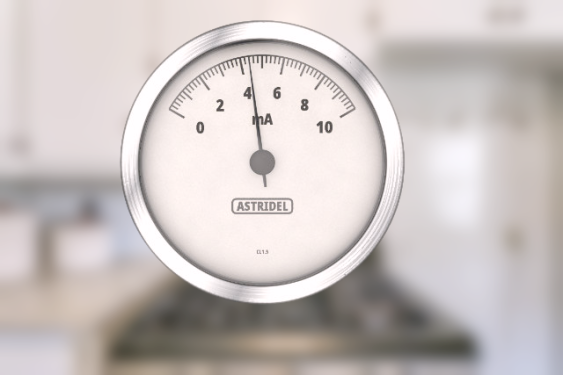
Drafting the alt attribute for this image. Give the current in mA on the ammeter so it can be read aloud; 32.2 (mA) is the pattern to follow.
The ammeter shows 4.4 (mA)
